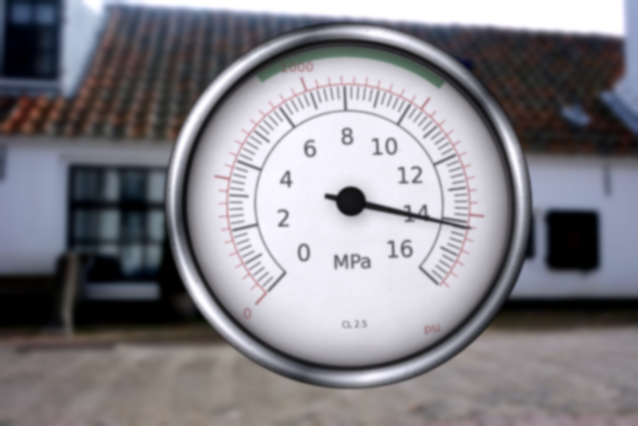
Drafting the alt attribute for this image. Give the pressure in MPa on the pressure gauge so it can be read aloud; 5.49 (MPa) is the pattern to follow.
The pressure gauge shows 14.2 (MPa)
